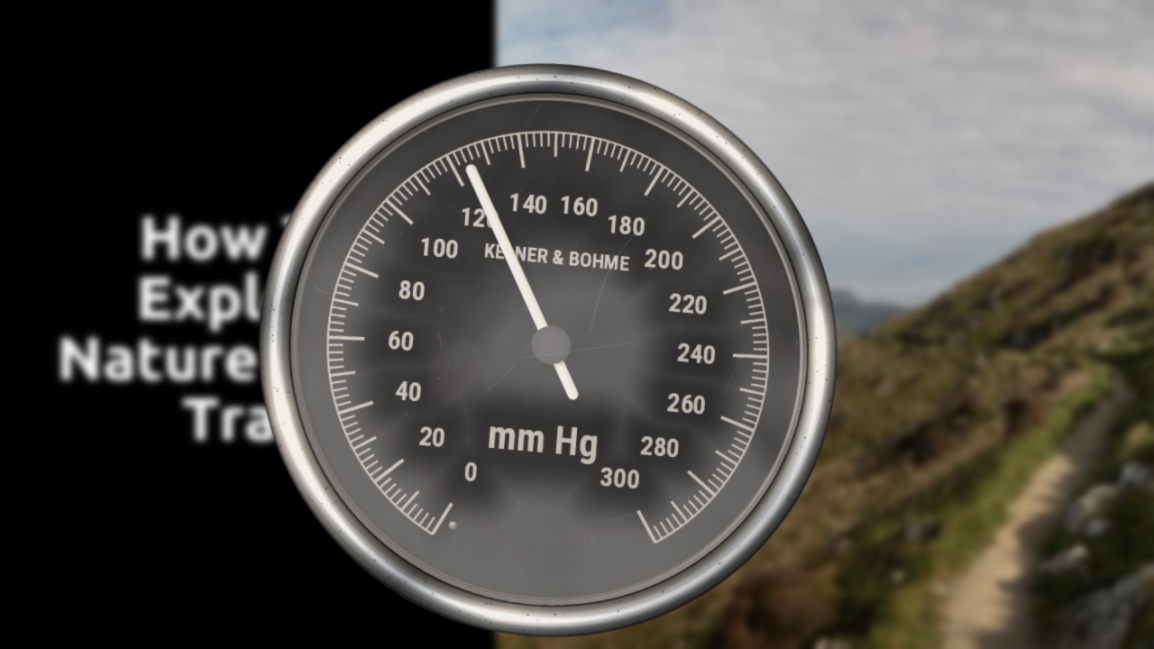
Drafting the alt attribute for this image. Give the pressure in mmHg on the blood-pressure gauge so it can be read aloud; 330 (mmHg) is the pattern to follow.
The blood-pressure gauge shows 124 (mmHg)
